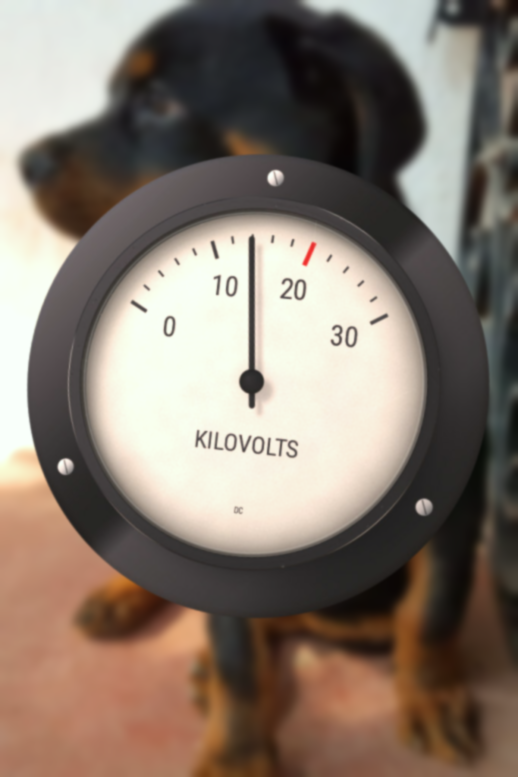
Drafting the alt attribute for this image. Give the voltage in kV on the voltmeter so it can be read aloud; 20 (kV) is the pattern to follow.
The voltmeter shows 14 (kV)
